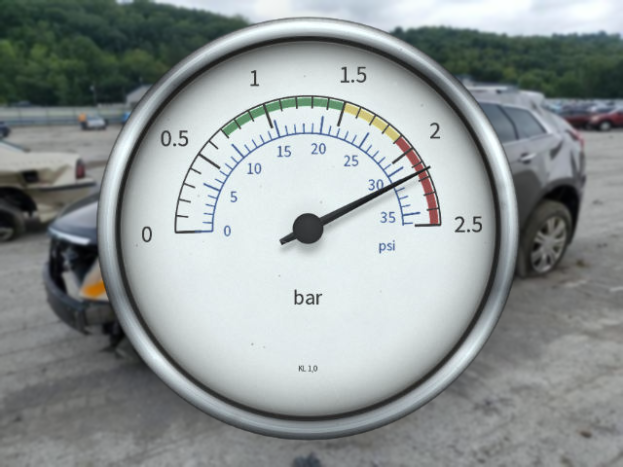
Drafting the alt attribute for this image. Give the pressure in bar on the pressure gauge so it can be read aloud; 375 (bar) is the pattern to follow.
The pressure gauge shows 2.15 (bar)
